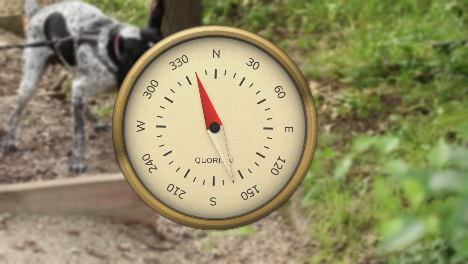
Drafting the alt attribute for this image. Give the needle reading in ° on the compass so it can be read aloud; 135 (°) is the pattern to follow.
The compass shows 340 (°)
